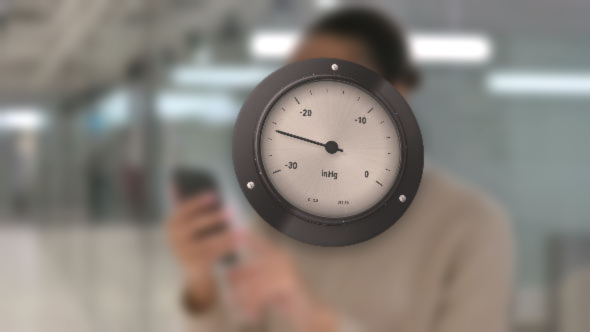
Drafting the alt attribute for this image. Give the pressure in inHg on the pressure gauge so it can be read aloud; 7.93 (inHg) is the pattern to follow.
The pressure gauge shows -25 (inHg)
